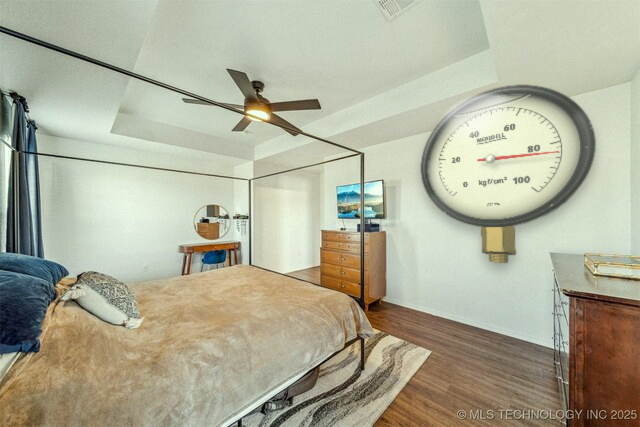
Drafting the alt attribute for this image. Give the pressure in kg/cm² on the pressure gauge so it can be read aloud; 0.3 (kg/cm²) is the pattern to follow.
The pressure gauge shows 84 (kg/cm²)
